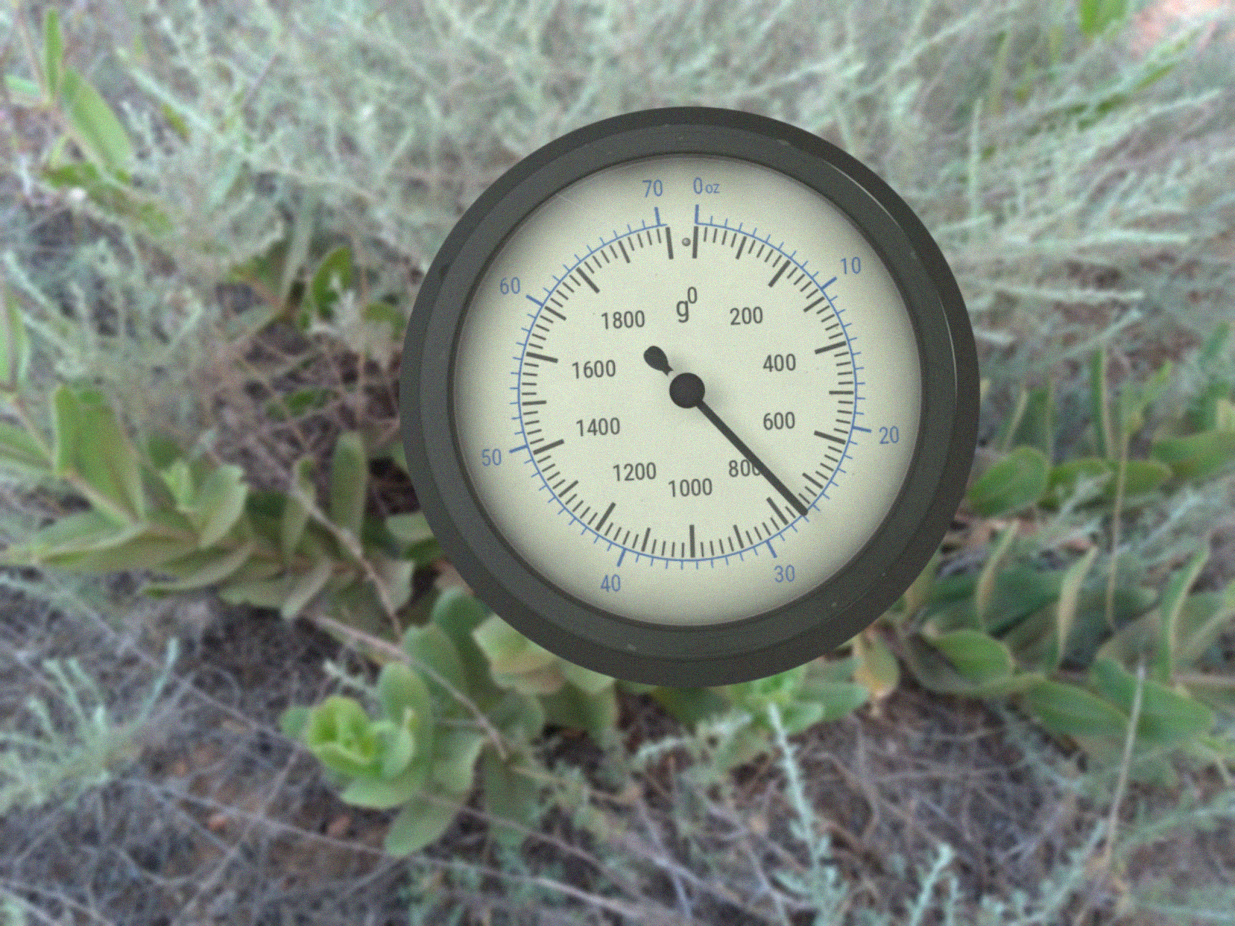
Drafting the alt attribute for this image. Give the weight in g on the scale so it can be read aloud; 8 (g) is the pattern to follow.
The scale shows 760 (g)
